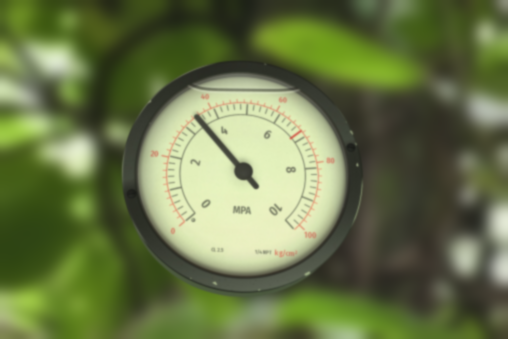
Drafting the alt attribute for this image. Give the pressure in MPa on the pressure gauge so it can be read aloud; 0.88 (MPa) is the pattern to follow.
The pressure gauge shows 3.4 (MPa)
